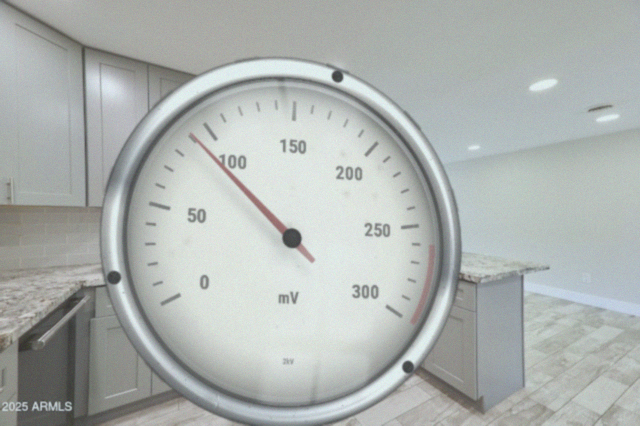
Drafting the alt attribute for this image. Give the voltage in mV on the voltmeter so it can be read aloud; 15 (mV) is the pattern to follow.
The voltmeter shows 90 (mV)
